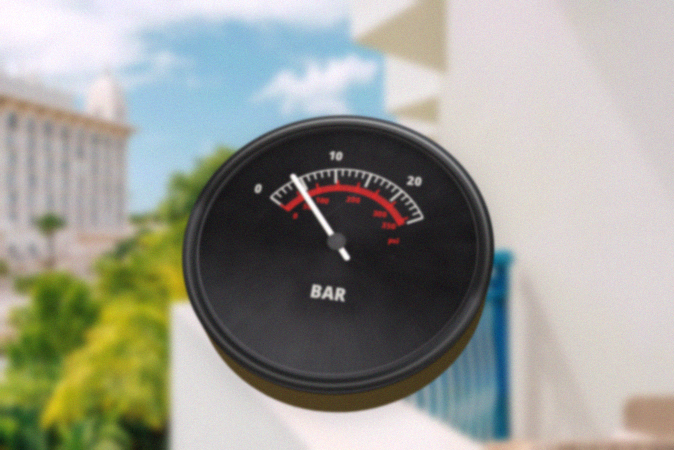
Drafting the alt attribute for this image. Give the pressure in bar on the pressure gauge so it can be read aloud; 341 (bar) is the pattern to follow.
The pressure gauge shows 4 (bar)
